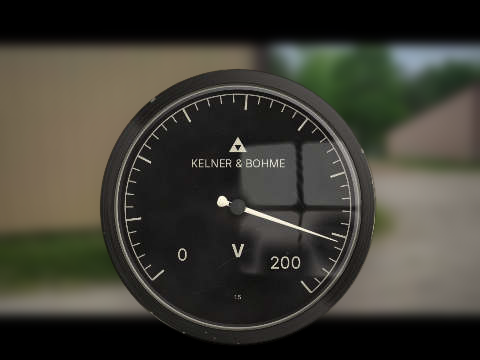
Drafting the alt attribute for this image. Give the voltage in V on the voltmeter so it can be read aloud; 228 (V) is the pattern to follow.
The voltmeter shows 177.5 (V)
